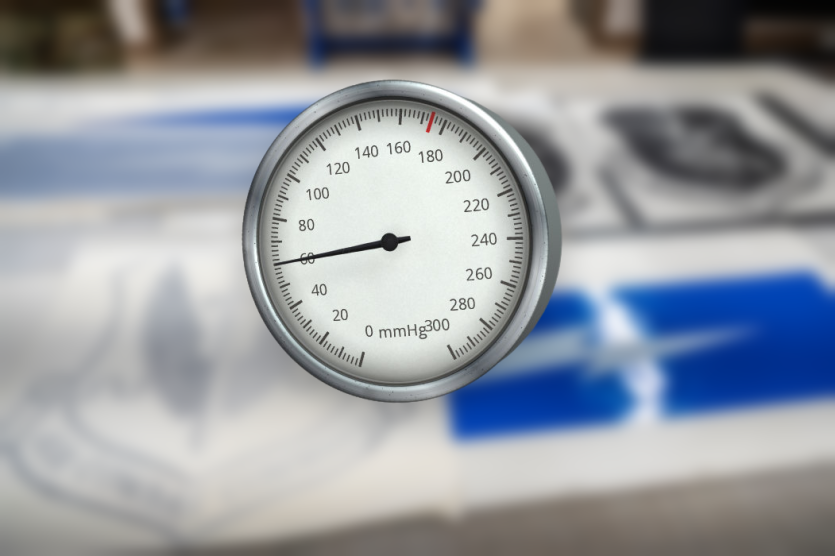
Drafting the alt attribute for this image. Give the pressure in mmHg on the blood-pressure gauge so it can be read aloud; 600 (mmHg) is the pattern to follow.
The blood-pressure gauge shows 60 (mmHg)
